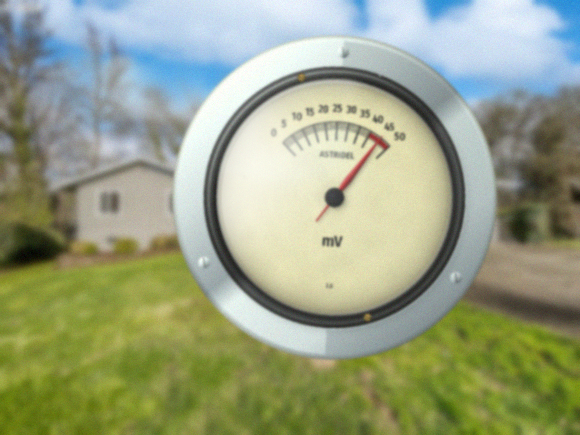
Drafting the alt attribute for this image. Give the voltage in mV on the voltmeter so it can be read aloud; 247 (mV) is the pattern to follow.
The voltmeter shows 45 (mV)
